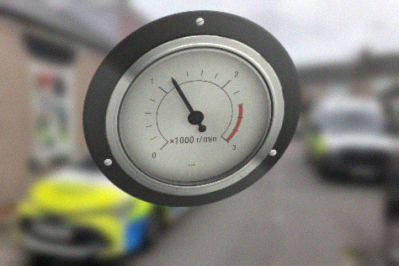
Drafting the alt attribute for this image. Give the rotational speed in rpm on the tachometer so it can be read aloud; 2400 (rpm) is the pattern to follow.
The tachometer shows 1200 (rpm)
